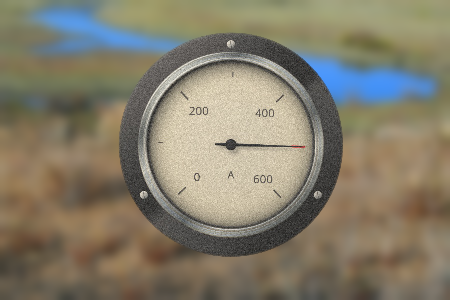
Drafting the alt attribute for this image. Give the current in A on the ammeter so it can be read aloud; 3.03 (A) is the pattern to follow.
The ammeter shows 500 (A)
